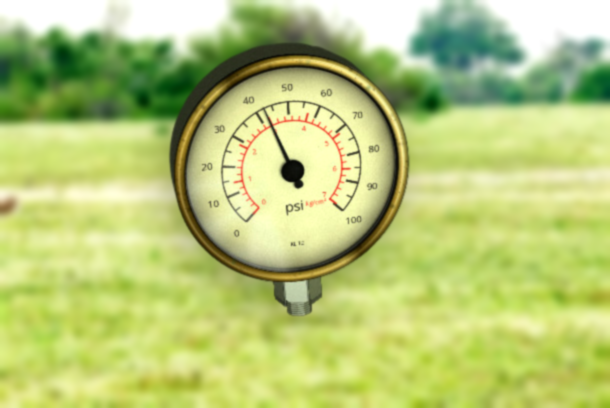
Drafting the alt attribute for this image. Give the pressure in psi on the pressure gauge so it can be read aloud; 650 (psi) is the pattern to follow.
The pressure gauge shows 42.5 (psi)
